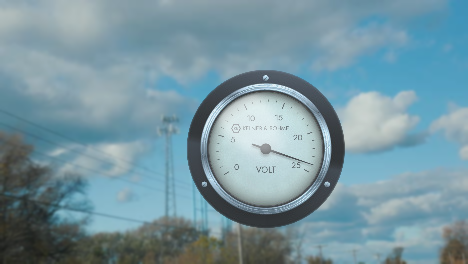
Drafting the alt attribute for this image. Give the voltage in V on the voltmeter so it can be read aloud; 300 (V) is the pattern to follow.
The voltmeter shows 24 (V)
